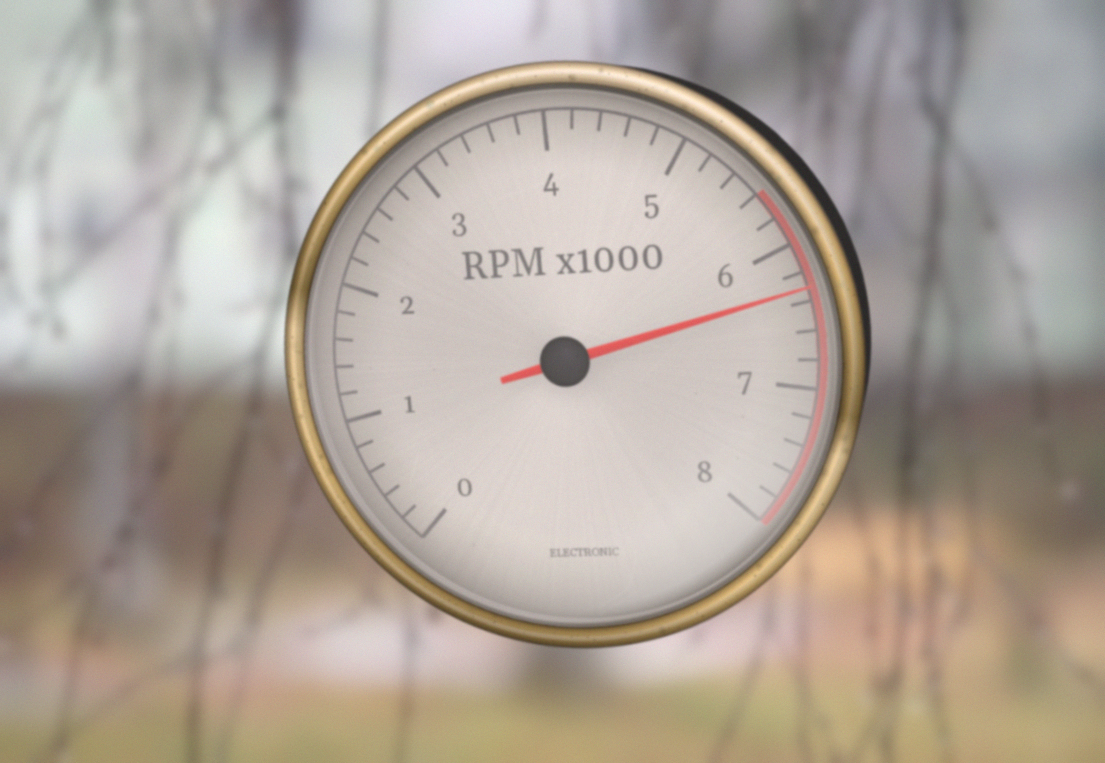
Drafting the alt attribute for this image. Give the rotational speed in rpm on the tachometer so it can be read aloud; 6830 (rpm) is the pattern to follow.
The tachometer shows 6300 (rpm)
